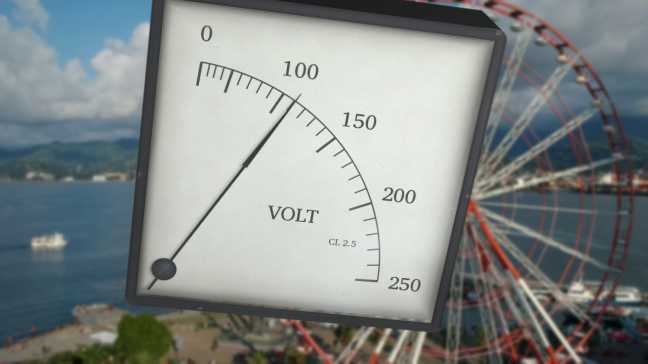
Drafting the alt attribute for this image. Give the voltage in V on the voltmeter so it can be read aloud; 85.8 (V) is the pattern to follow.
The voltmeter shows 110 (V)
